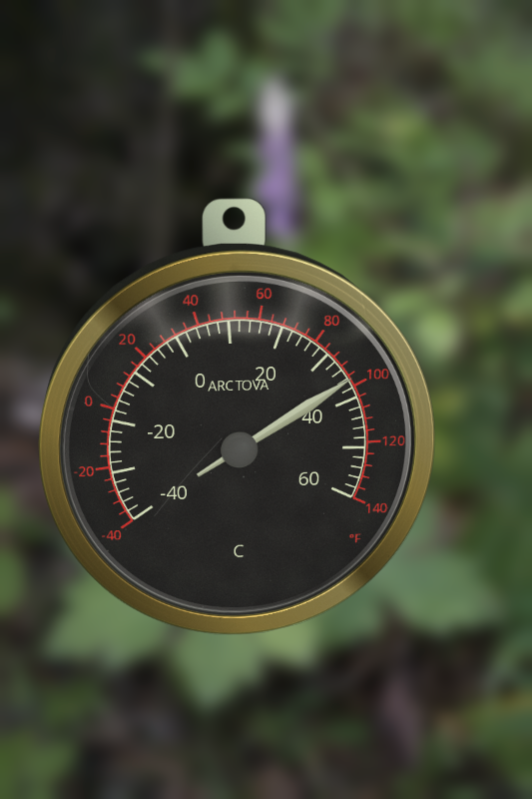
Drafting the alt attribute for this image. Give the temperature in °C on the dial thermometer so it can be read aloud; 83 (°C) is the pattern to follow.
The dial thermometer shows 36 (°C)
